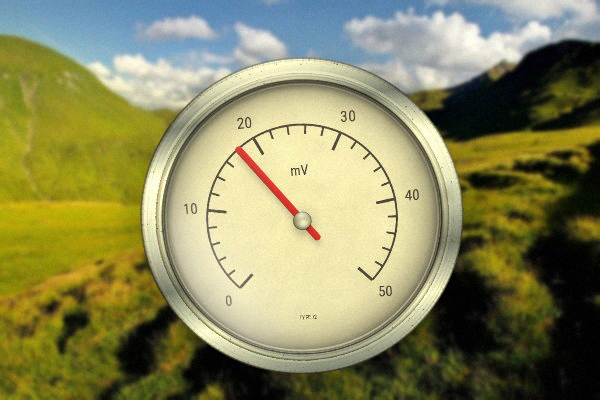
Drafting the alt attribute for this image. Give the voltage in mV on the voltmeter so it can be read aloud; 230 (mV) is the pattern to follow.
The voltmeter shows 18 (mV)
